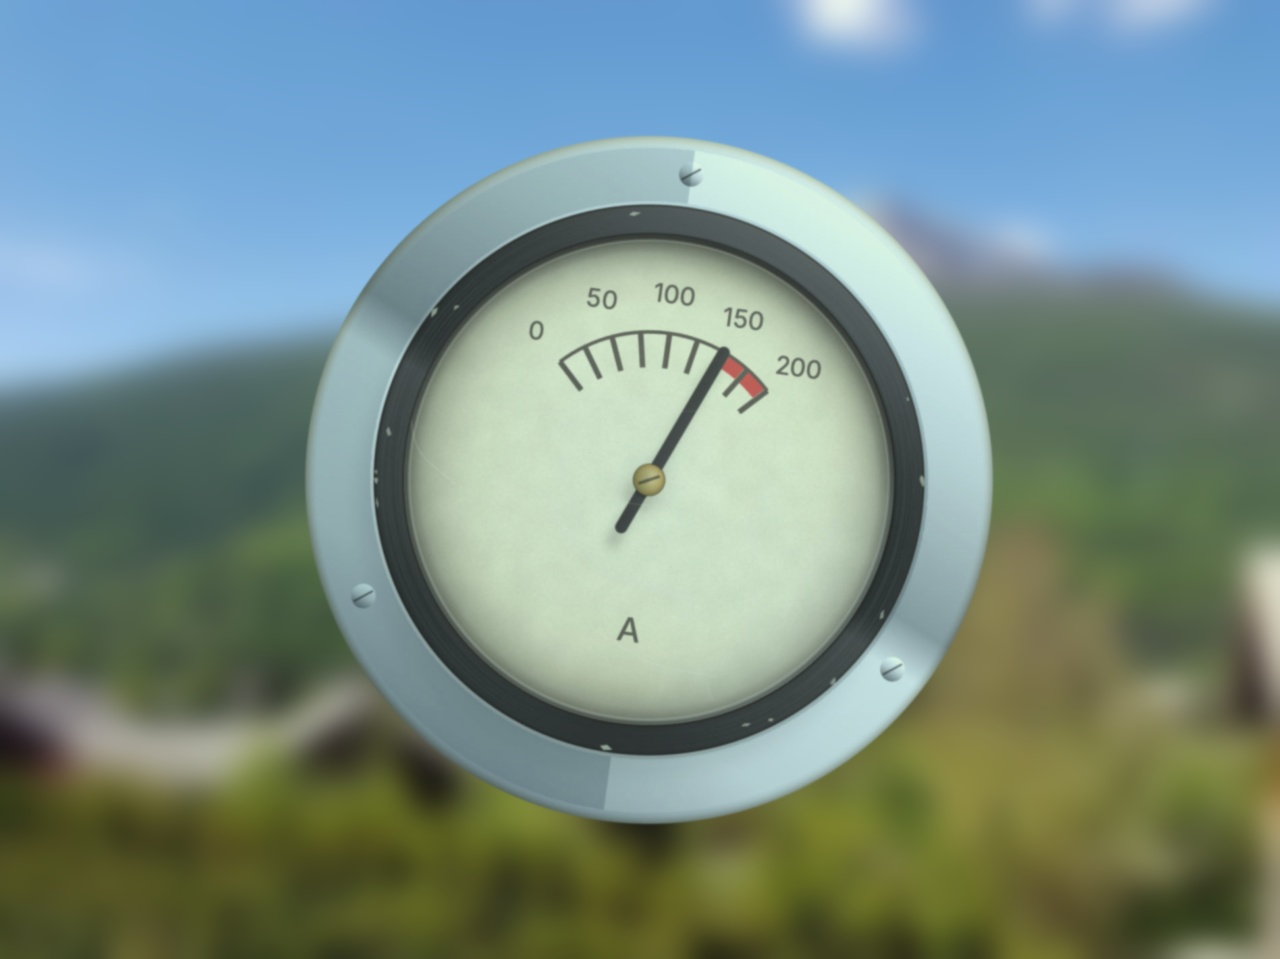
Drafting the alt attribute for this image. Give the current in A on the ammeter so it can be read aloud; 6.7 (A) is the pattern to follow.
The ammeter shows 150 (A)
